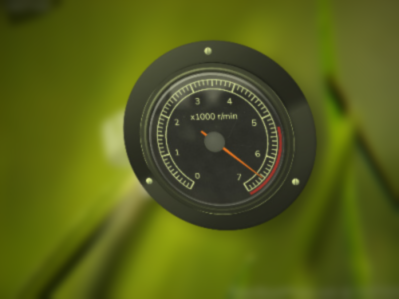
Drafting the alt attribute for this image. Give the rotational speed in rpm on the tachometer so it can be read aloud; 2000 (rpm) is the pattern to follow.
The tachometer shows 6500 (rpm)
